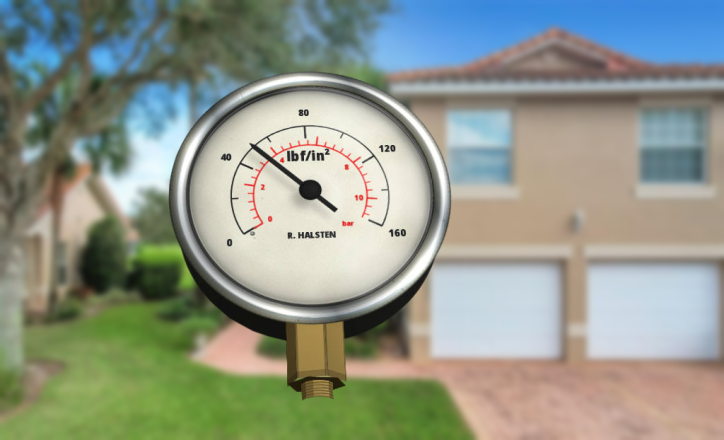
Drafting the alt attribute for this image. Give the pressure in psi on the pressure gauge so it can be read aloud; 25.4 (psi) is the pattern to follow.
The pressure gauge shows 50 (psi)
